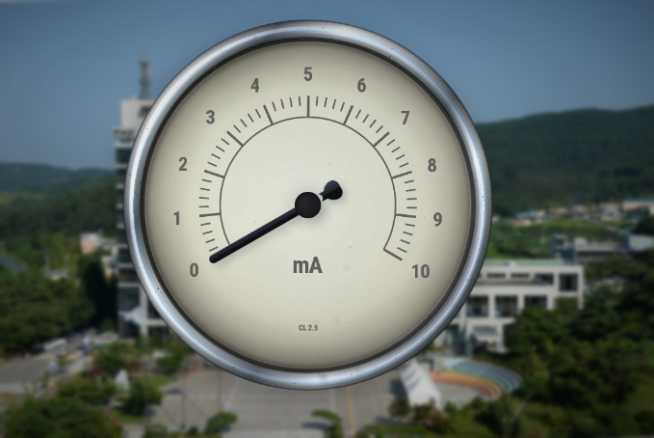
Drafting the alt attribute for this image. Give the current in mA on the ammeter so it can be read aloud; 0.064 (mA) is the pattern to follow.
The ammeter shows 0 (mA)
